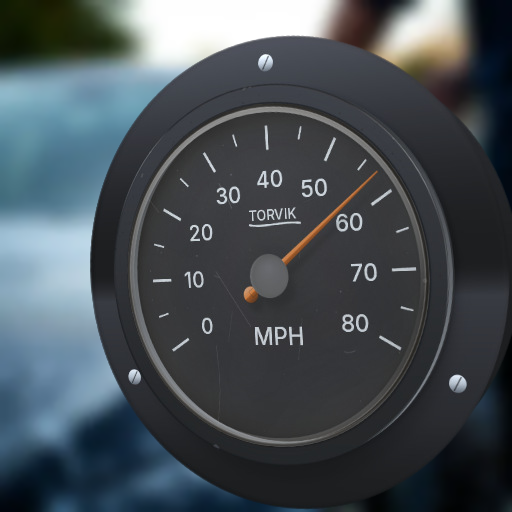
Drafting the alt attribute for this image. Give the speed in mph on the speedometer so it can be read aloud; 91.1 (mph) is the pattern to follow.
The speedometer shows 57.5 (mph)
